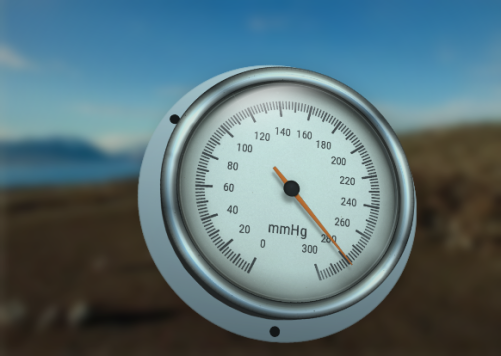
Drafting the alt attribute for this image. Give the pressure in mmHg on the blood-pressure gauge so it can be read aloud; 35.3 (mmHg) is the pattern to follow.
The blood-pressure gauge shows 280 (mmHg)
